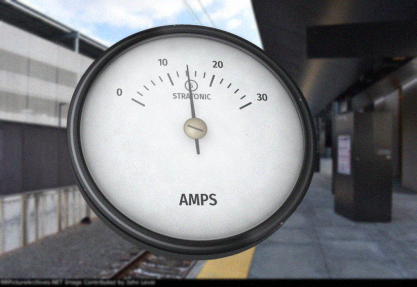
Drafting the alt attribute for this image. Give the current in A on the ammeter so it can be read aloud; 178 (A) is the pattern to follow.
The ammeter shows 14 (A)
